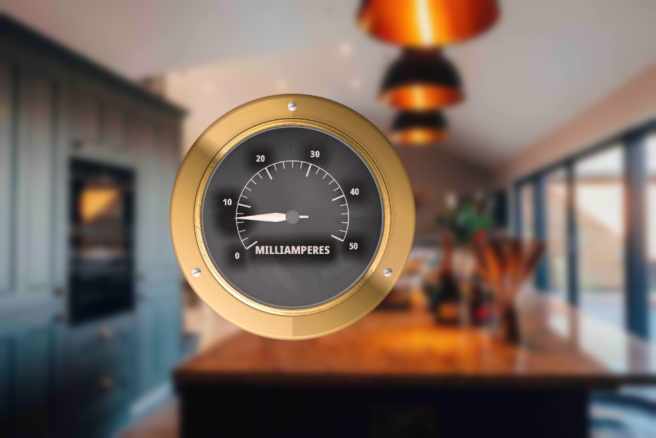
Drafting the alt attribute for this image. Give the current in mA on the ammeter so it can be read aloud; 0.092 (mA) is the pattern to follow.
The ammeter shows 7 (mA)
